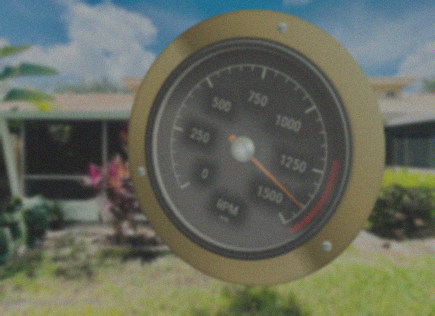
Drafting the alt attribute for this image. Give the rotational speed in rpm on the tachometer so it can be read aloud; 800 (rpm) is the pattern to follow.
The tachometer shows 1400 (rpm)
